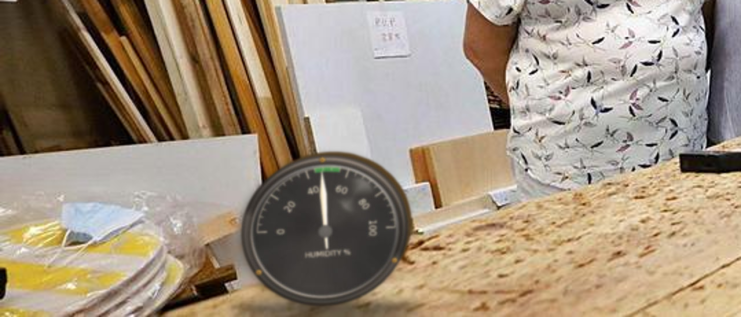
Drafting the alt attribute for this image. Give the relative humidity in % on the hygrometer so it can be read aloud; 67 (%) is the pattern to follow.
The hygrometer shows 48 (%)
